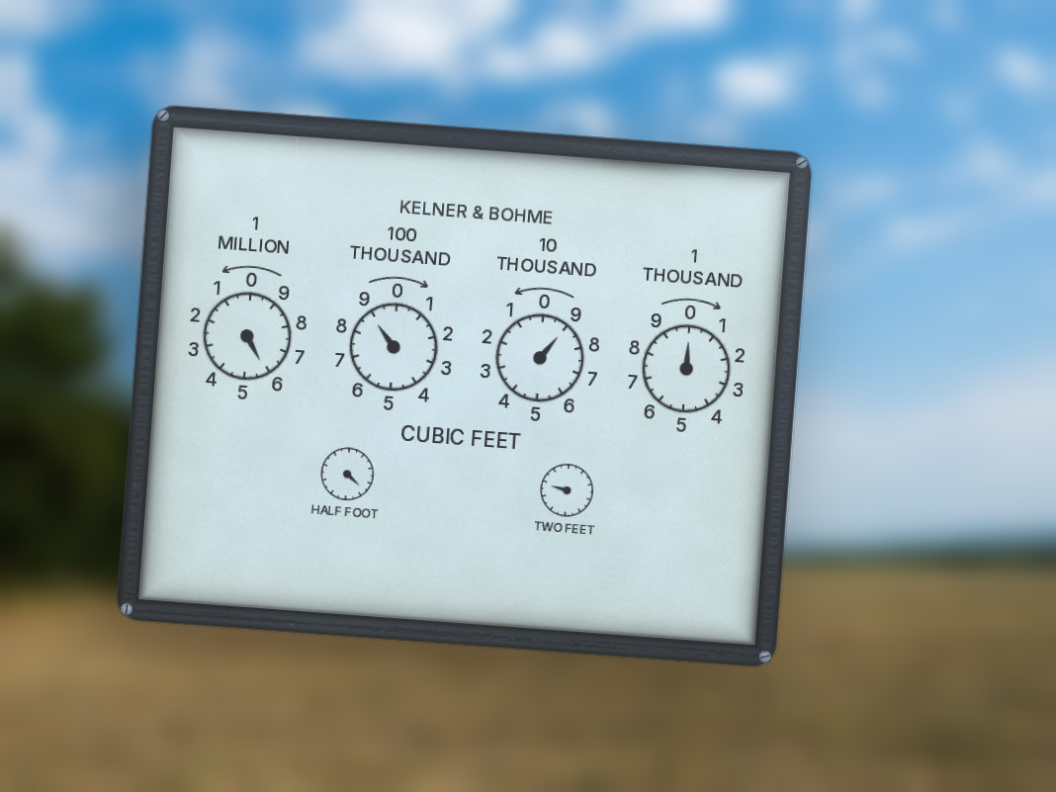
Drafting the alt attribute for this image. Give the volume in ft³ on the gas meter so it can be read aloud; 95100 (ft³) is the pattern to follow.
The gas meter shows 589000 (ft³)
